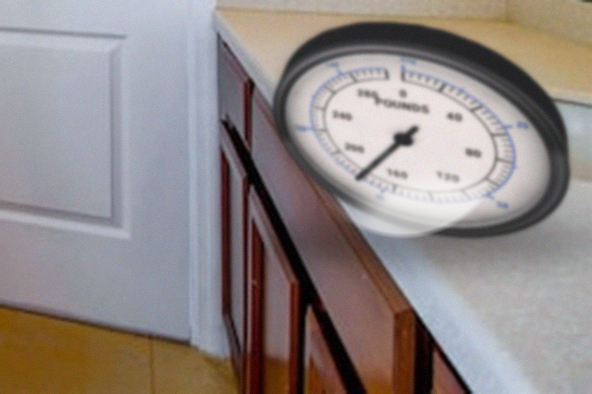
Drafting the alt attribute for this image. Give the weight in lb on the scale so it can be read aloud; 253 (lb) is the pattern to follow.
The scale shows 180 (lb)
